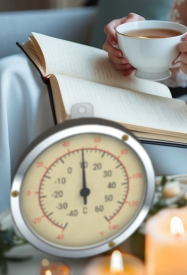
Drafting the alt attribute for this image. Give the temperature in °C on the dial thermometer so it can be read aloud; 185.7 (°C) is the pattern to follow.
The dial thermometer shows 10 (°C)
